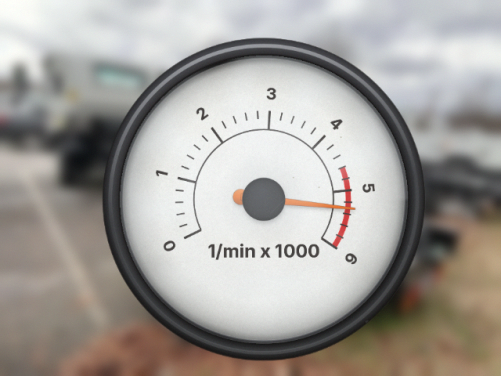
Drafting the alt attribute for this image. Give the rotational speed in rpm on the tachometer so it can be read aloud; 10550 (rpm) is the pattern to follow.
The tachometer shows 5300 (rpm)
